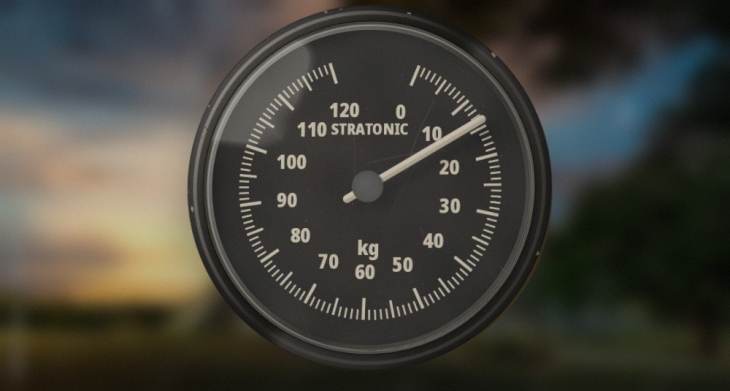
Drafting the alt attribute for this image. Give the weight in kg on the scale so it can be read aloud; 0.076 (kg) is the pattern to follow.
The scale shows 14 (kg)
